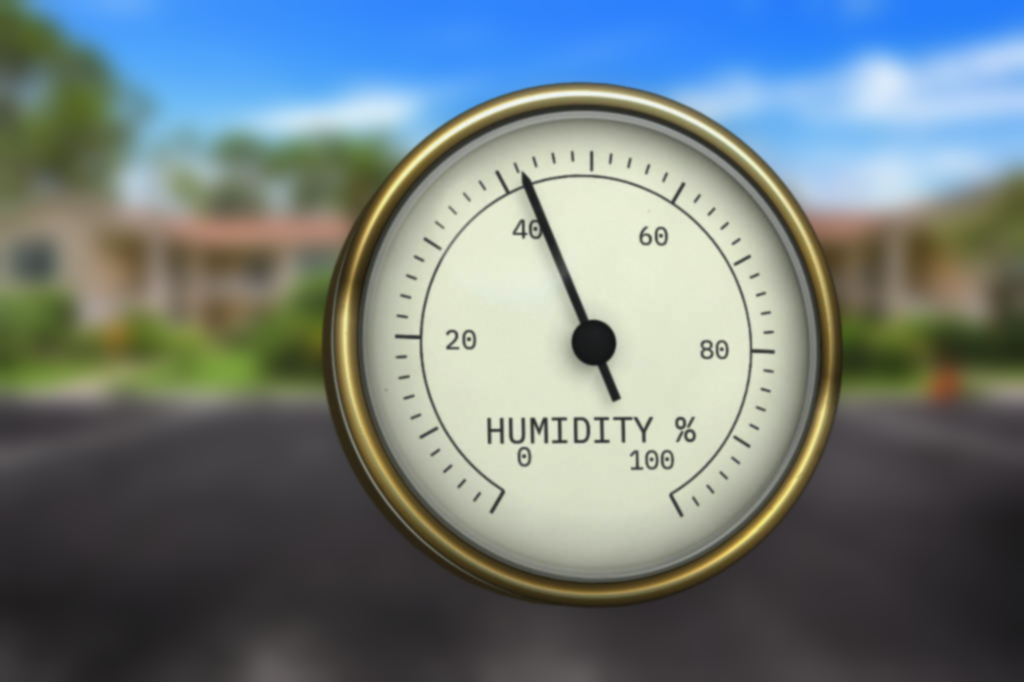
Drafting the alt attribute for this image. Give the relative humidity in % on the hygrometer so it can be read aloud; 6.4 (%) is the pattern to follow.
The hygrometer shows 42 (%)
